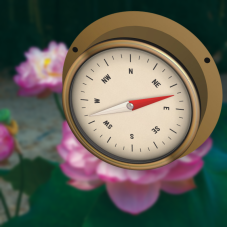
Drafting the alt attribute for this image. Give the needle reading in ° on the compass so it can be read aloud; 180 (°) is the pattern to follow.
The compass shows 70 (°)
